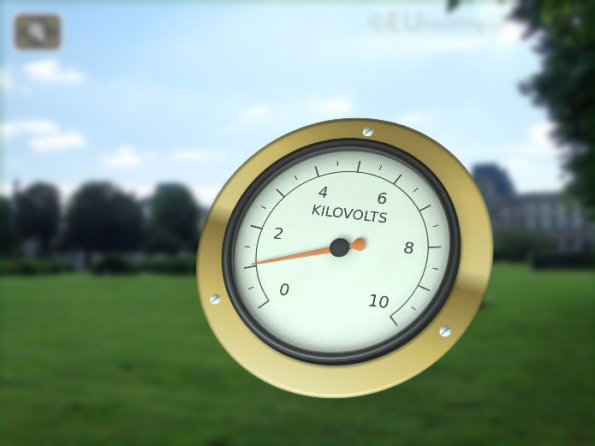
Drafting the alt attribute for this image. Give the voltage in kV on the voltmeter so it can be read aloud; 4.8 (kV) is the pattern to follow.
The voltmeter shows 1 (kV)
